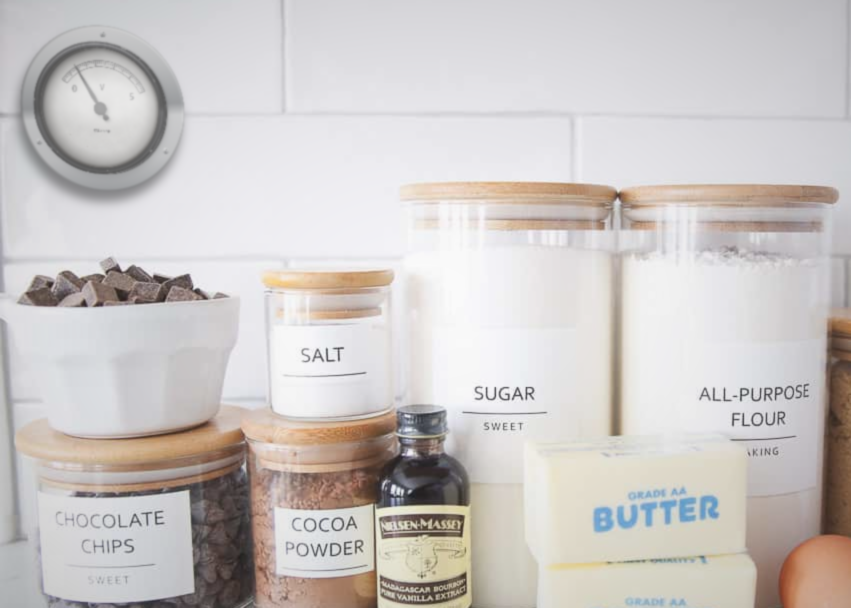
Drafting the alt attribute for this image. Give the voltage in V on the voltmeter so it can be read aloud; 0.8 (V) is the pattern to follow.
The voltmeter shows 1 (V)
